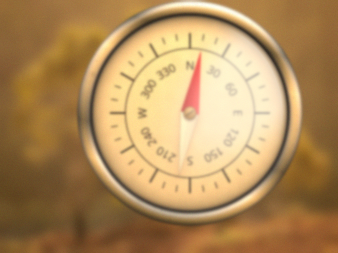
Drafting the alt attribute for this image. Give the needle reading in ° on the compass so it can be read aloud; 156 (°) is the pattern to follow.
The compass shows 10 (°)
